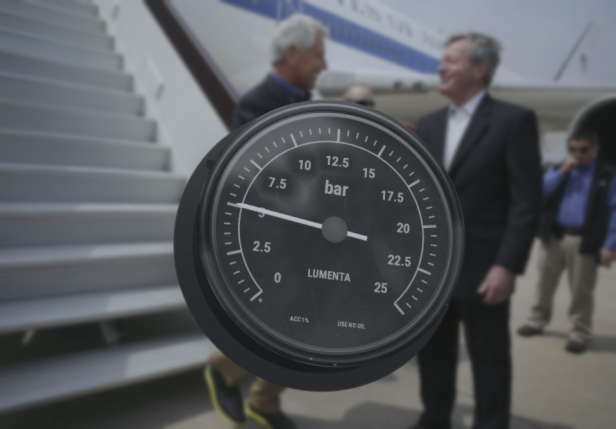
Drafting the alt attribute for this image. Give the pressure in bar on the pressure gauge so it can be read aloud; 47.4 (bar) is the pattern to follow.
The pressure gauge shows 5 (bar)
